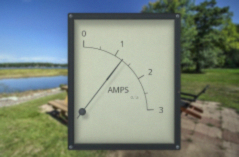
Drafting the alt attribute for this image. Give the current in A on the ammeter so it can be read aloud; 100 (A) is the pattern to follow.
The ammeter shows 1.25 (A)
